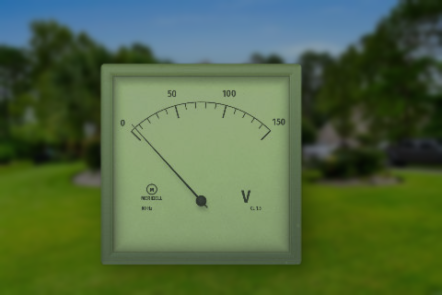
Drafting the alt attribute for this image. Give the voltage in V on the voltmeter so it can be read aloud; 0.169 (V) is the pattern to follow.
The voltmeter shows 5 (V)
